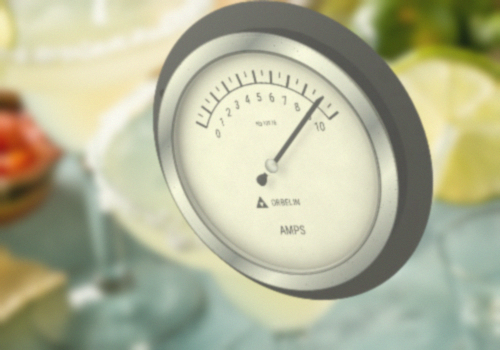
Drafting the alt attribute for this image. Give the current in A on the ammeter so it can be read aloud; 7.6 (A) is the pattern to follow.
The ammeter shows 9 (A)
